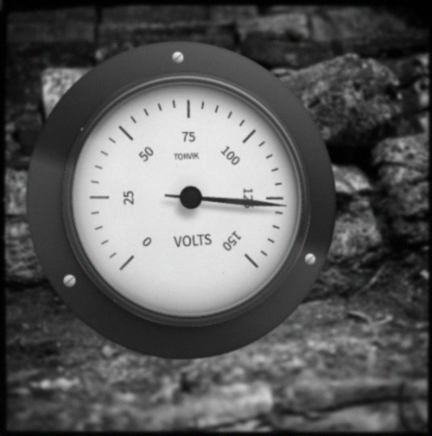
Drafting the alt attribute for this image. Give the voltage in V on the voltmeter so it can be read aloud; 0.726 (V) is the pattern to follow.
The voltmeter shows 127.5 (V)
